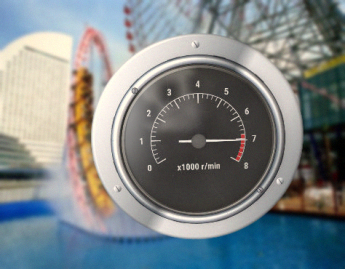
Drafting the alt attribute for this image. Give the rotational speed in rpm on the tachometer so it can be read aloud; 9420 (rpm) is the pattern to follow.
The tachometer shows 7000 (rpm)
